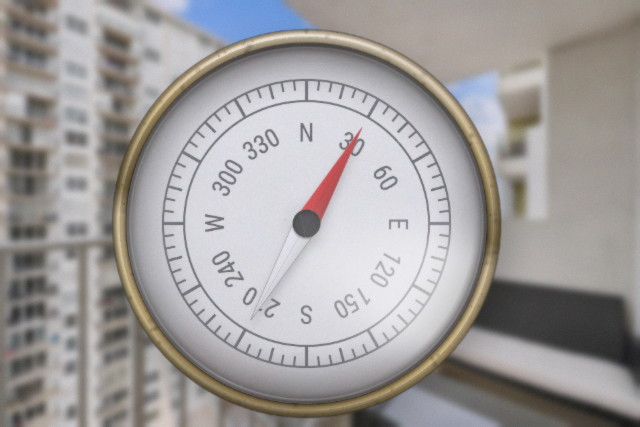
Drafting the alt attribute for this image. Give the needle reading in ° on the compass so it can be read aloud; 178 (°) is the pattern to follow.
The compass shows 30 (°)
